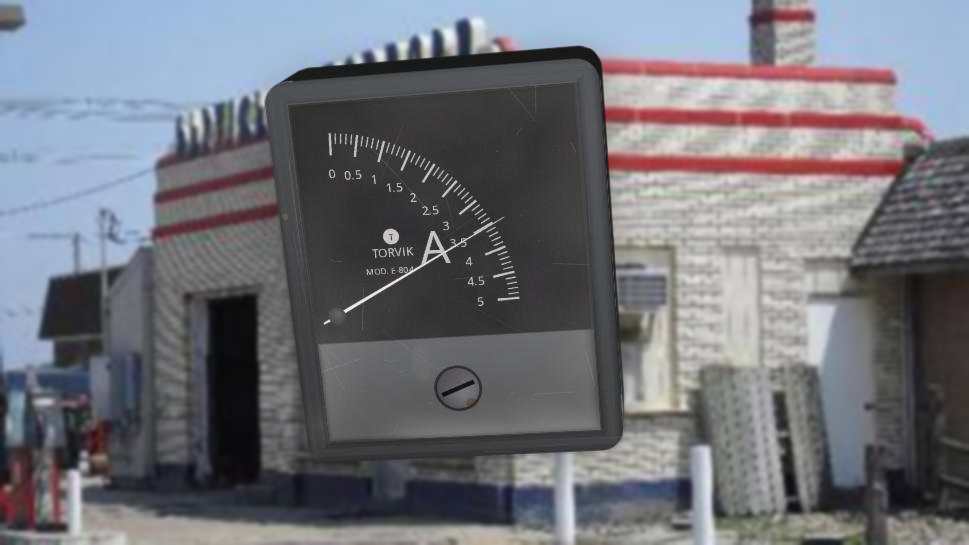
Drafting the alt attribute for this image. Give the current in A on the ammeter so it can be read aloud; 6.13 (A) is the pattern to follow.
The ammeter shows 3.5 (A)
